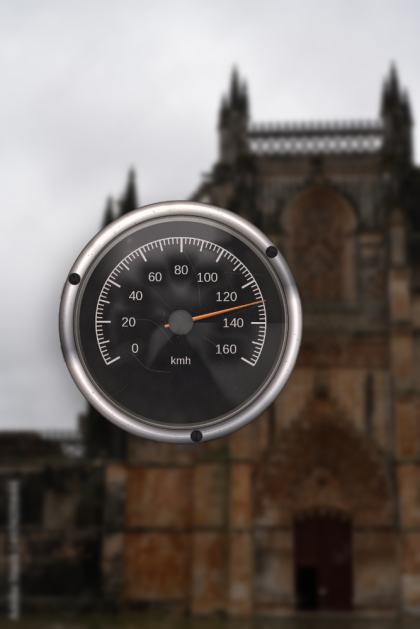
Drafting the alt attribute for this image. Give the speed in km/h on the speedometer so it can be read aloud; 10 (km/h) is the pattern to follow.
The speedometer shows 130 (km/h)
